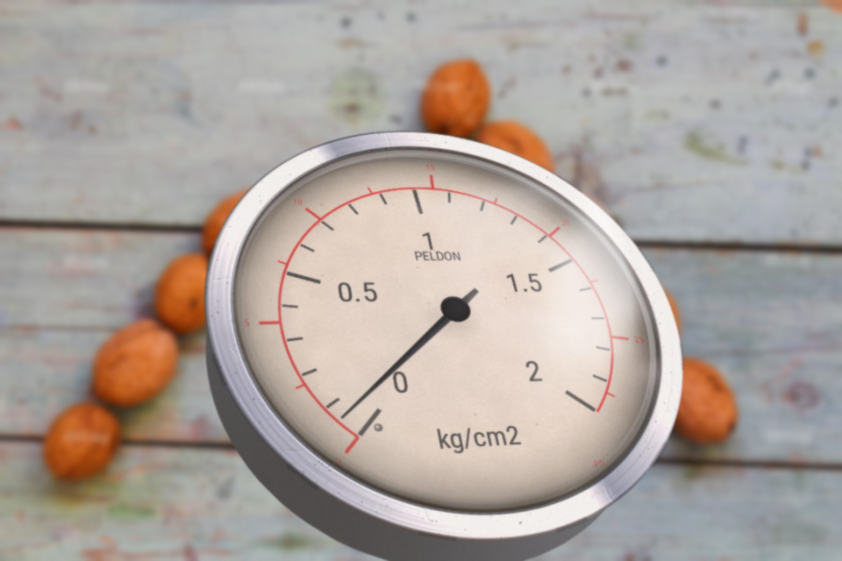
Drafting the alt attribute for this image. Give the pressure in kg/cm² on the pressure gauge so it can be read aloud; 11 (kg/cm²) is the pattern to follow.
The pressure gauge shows 0.05 (kg/cm²)
